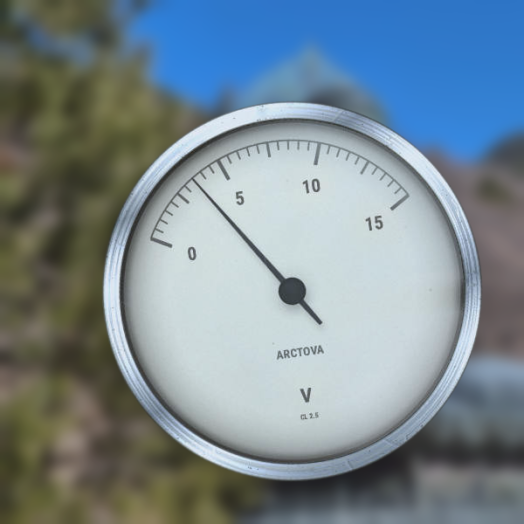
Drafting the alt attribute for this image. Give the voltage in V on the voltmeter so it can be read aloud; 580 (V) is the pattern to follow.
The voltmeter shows 3.5 (V)
